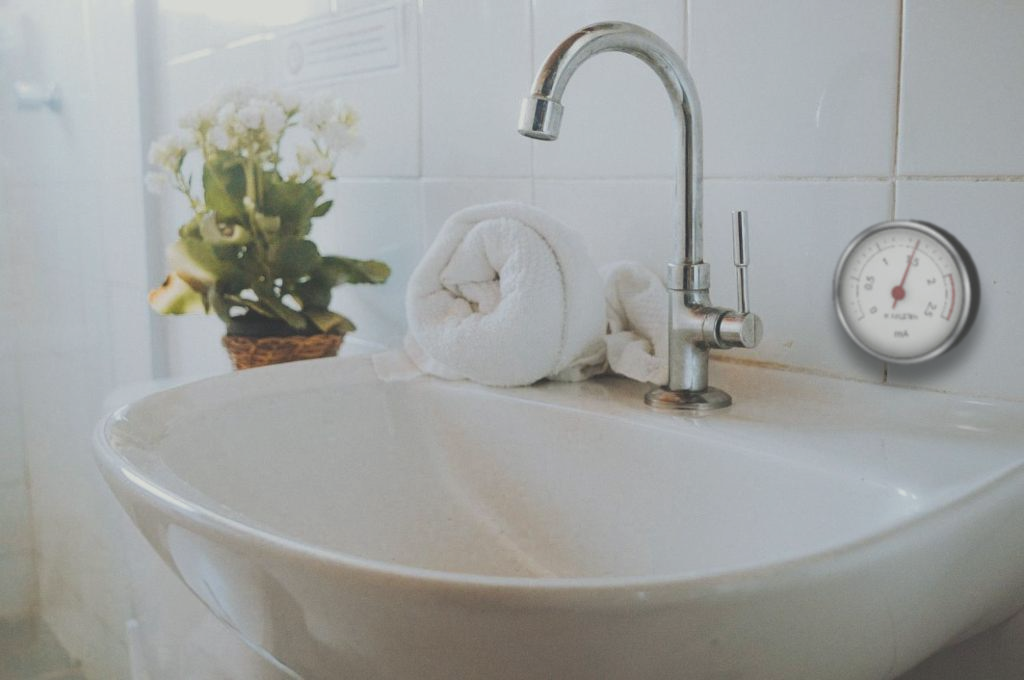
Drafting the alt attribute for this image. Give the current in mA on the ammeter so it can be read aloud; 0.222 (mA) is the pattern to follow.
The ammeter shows 1.5 (mA)
